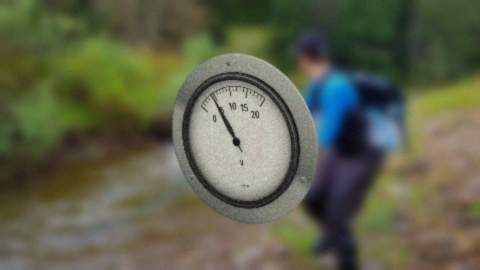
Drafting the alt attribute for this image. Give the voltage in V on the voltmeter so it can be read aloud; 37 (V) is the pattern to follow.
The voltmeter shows 5 (V)
